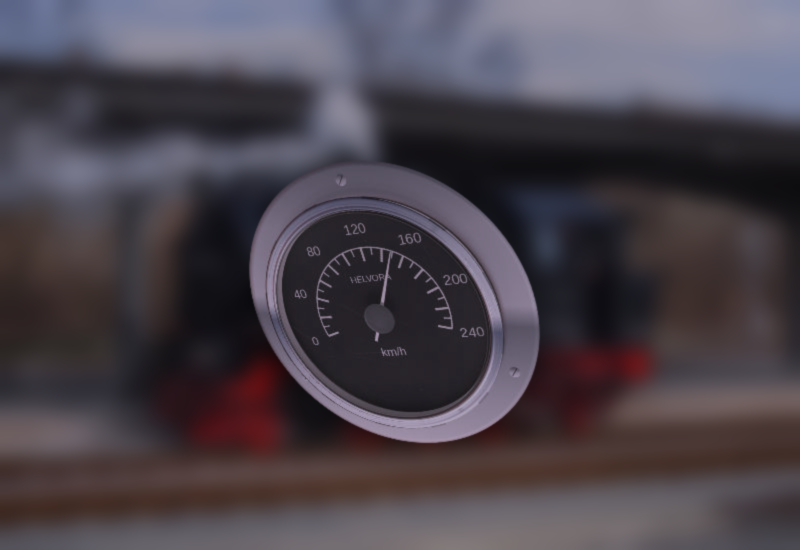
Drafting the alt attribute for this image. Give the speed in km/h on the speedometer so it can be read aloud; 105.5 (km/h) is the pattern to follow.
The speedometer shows 150 (km/h)
